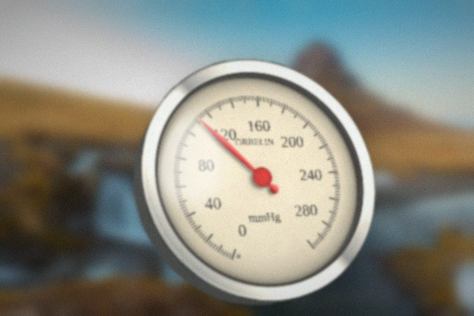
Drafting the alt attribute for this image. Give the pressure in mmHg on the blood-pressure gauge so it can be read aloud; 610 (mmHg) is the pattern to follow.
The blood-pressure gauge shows 110 (mmHg)
